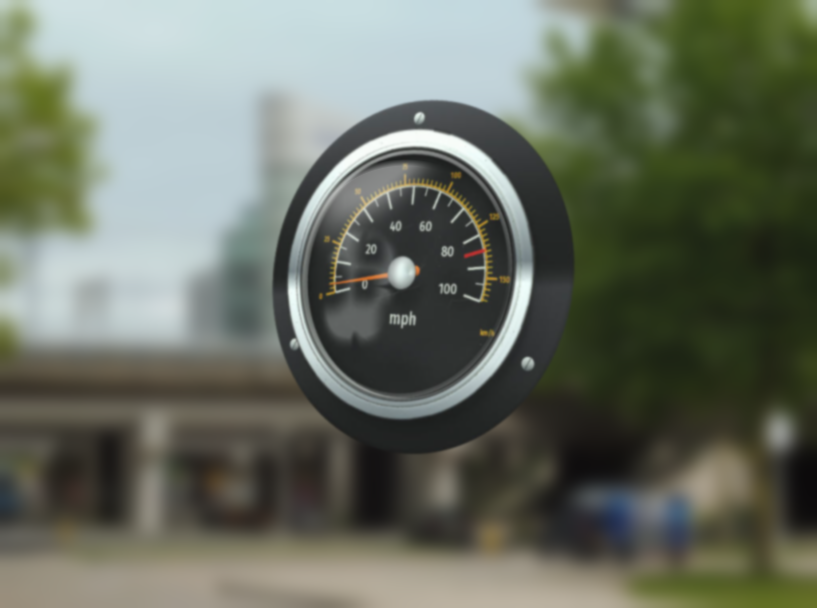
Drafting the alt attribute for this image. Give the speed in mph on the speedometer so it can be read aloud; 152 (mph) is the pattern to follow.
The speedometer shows 2.5 (mph)
